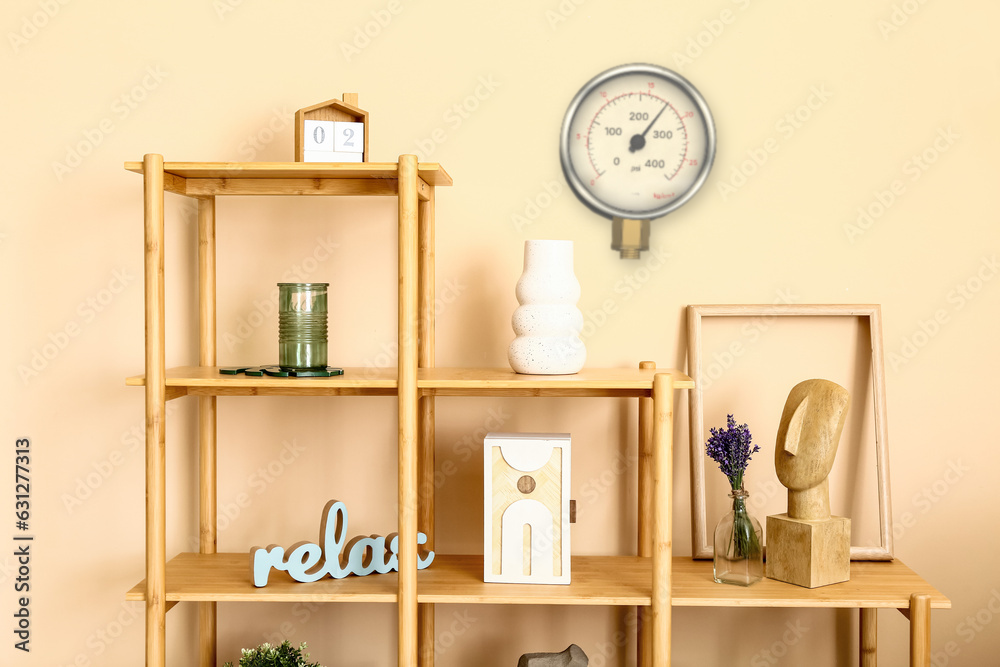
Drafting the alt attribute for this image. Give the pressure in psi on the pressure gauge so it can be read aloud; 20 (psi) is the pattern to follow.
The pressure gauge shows 250 (psi)
